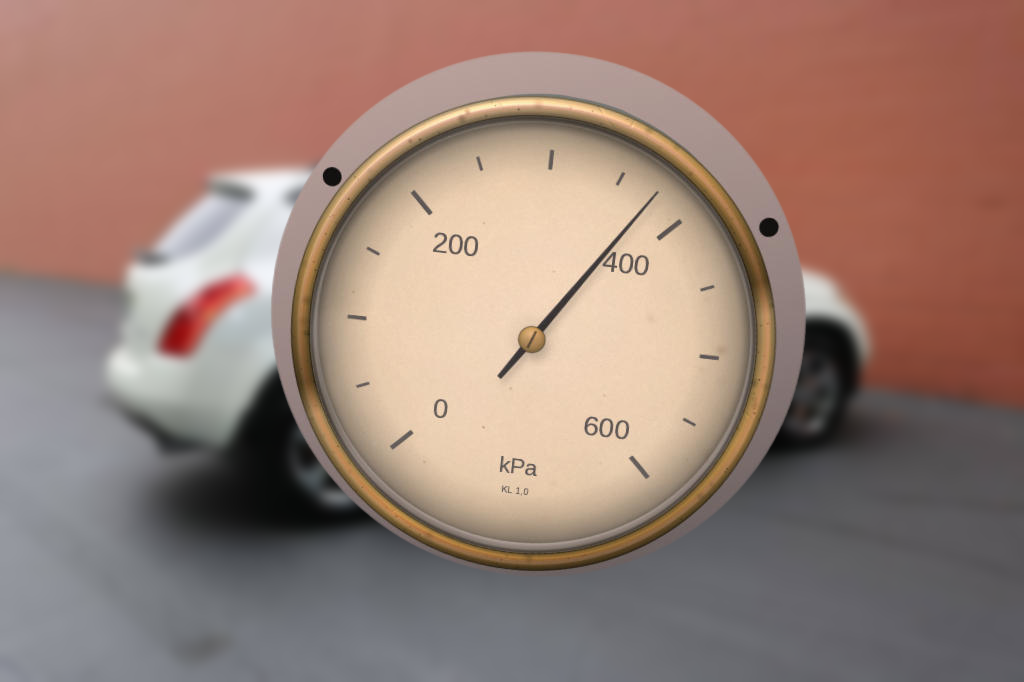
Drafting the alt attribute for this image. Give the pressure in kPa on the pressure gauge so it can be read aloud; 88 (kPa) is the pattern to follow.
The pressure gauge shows 375 (kPa)
